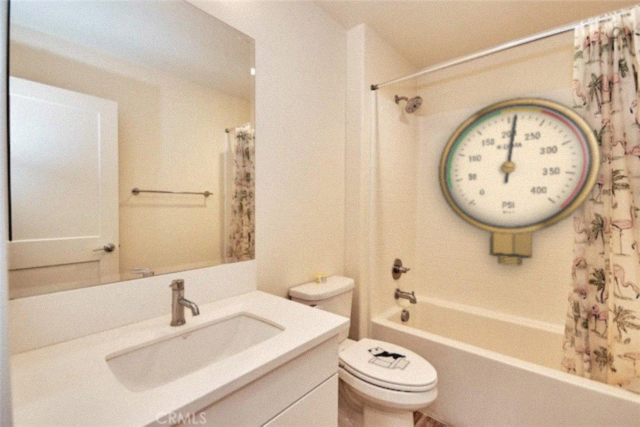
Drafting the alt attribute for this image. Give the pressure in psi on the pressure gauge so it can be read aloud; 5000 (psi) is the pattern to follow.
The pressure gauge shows 210 (psi)
